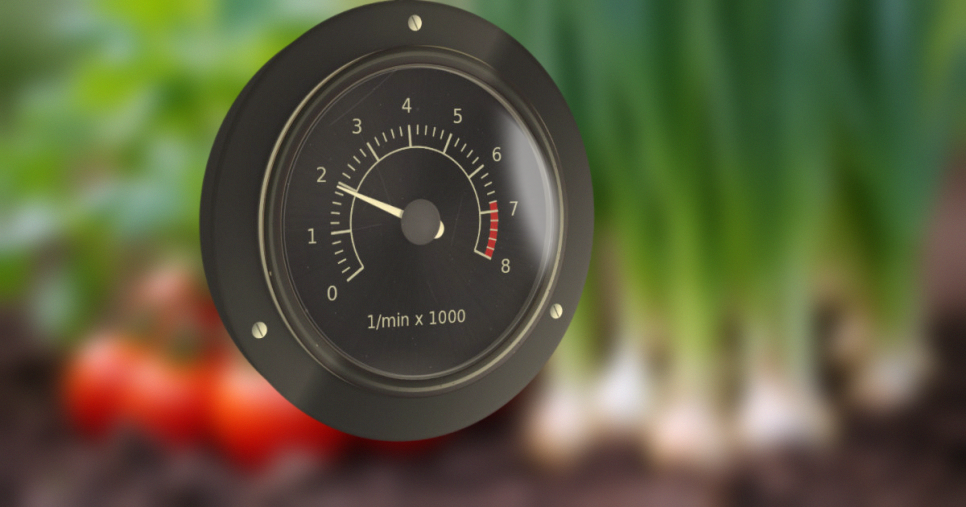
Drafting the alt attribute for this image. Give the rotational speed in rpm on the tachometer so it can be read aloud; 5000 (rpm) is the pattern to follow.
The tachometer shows 1900 (rpm)
